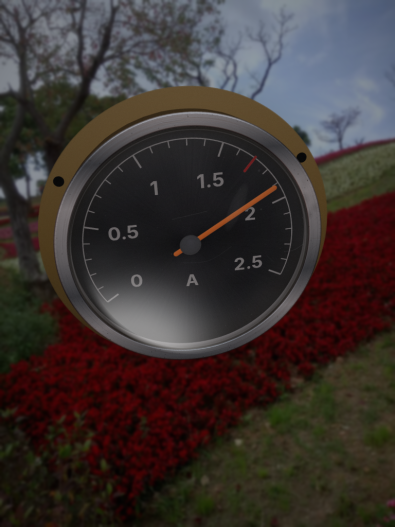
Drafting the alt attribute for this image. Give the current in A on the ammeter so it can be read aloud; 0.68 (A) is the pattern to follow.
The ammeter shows 1.9 (A)
